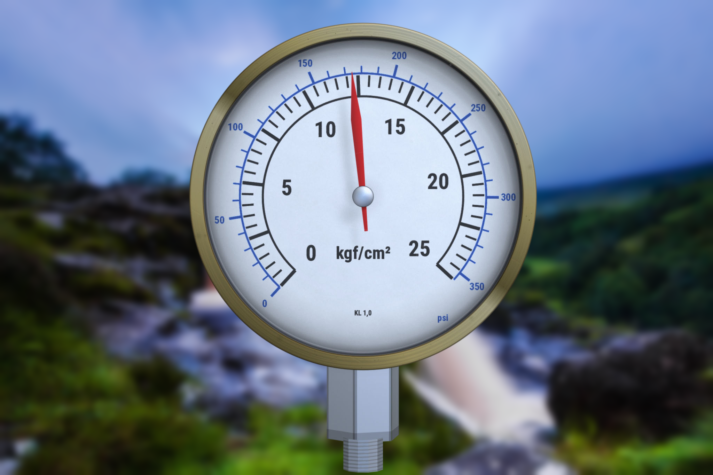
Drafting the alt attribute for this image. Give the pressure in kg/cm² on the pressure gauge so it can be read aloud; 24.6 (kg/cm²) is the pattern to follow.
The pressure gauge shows 12.25 (kg/cm²)
